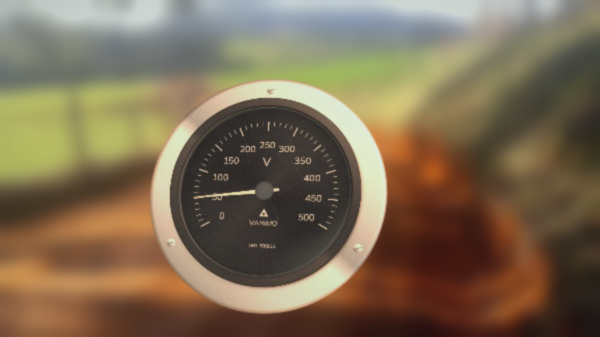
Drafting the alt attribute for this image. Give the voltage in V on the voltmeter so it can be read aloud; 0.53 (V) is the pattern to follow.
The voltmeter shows 50 (V)
